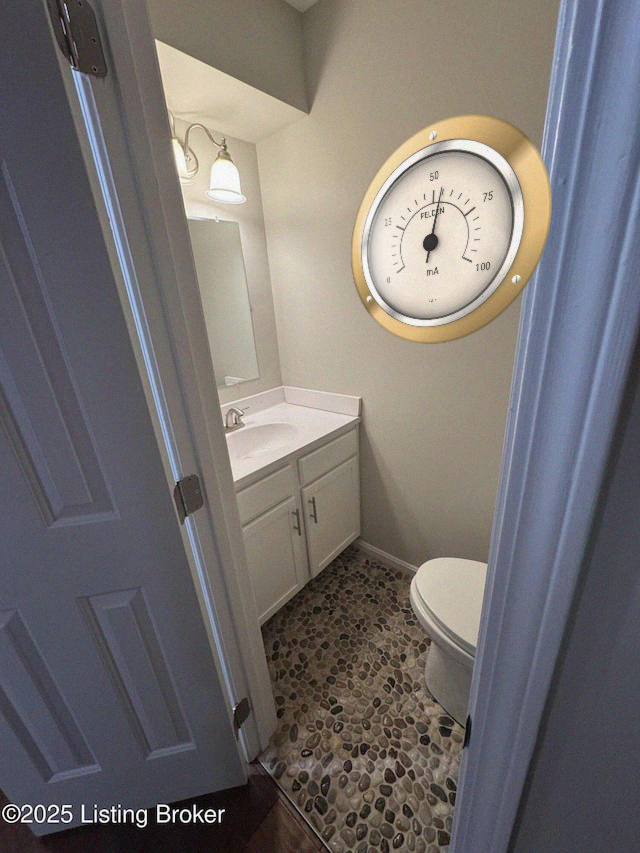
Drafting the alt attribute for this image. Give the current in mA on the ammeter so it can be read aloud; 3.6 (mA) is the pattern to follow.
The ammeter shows 55 (mA)
